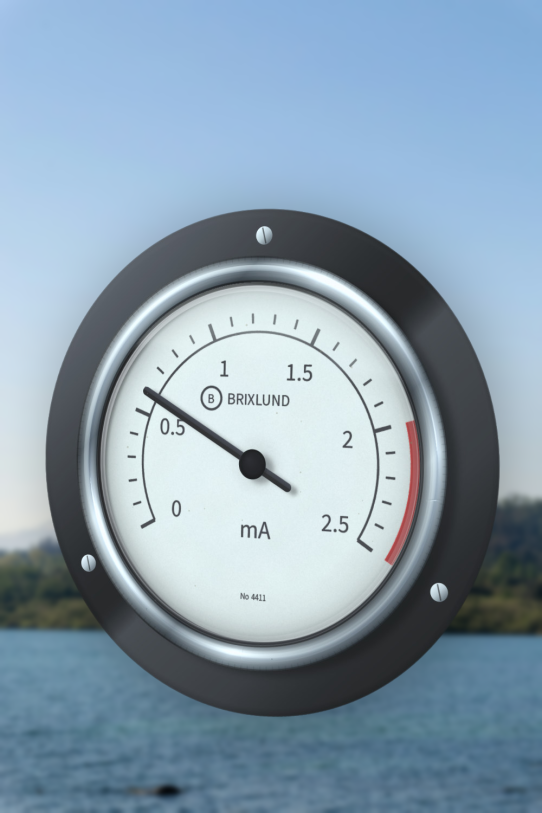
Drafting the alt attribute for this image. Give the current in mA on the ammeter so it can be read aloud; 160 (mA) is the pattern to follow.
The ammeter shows 0.6 (mA)
